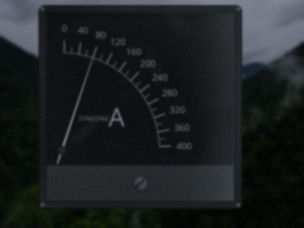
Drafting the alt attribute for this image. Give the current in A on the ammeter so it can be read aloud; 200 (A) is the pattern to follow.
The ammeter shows 80 (A)
